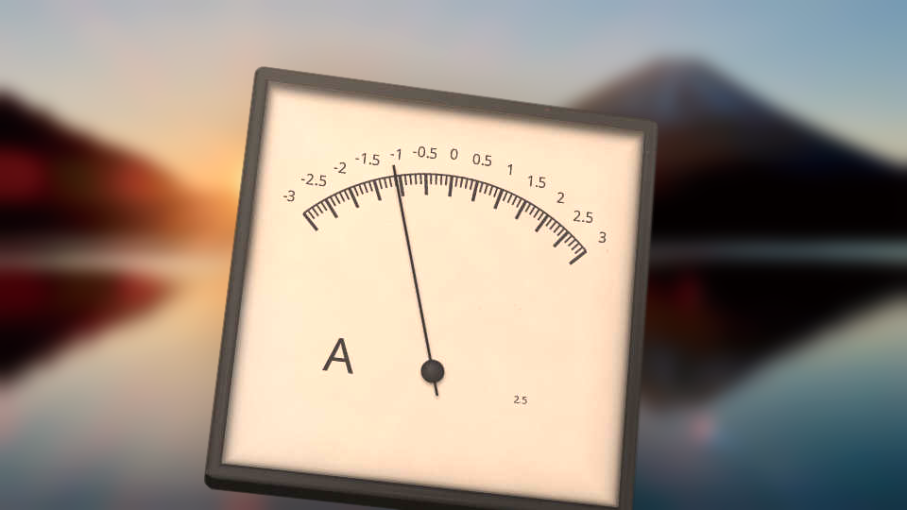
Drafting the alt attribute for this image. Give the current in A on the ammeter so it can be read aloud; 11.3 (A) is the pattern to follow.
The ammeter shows -1.1 (A)
